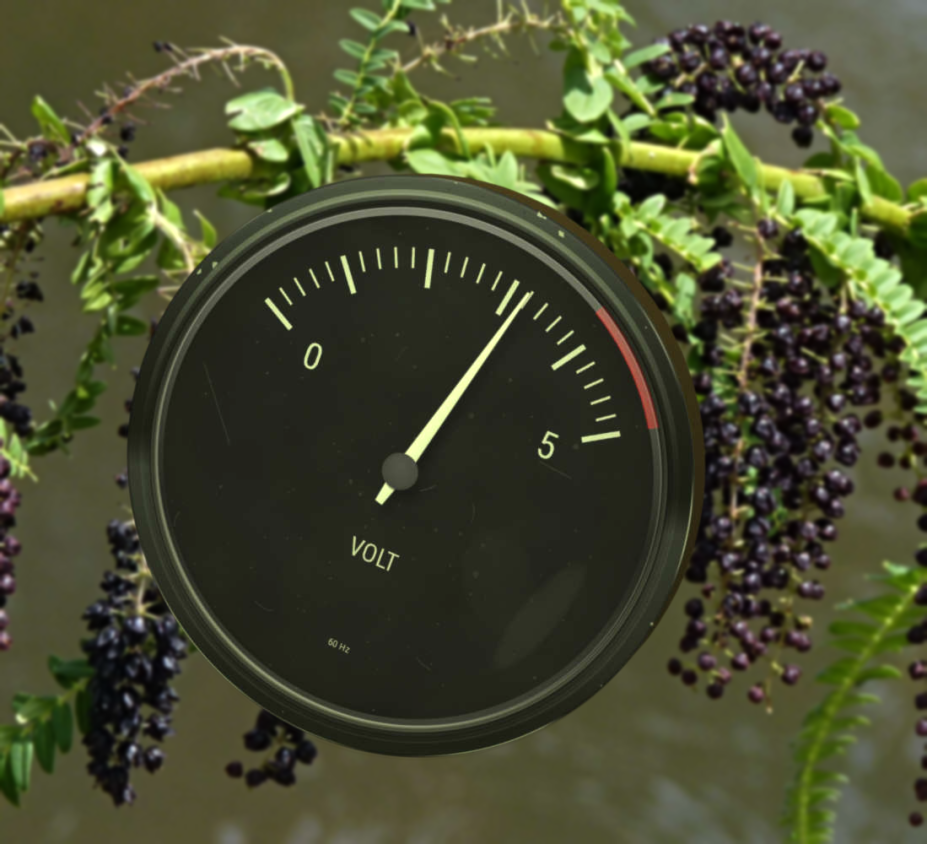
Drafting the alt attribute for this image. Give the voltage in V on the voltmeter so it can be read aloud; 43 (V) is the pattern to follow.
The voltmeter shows 3.2 (V)
